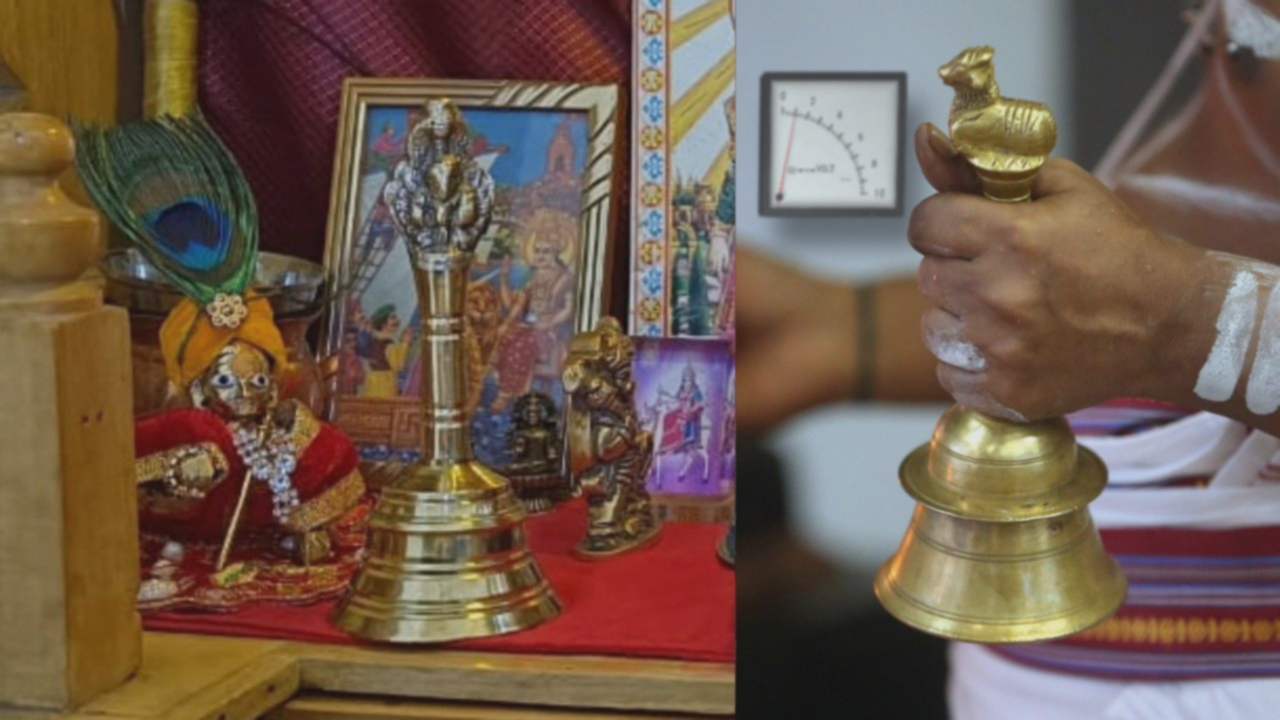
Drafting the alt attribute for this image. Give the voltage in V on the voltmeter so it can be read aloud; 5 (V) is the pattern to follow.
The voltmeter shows 1 (V)
